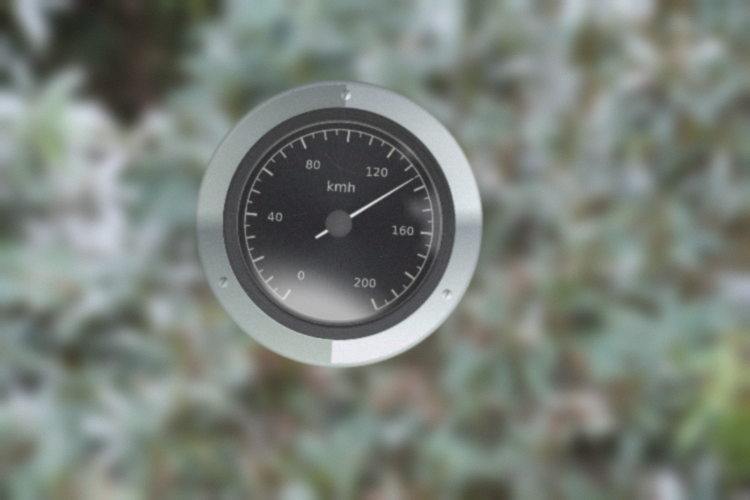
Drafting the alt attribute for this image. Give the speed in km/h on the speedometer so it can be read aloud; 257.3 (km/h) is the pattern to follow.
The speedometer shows 135 (km/h)
